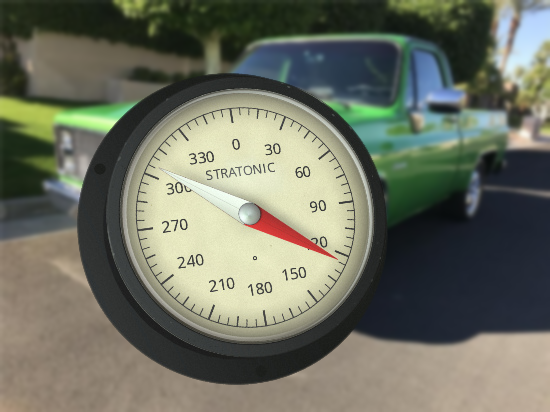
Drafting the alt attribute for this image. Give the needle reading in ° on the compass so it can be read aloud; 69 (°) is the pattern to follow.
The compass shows 125 (°)
